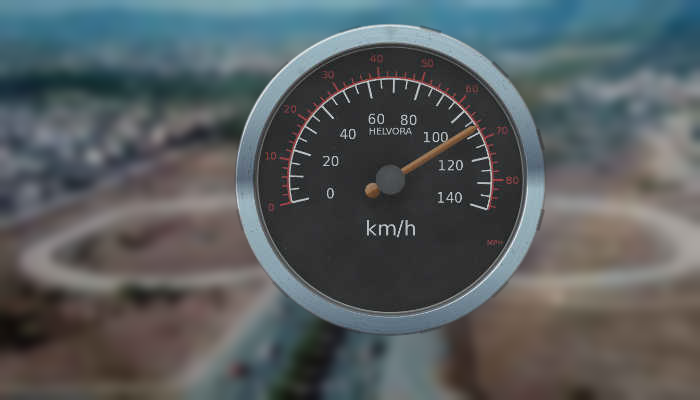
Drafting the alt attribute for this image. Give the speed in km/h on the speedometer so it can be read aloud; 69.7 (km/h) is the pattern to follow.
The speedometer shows 107.5 (km/h)
